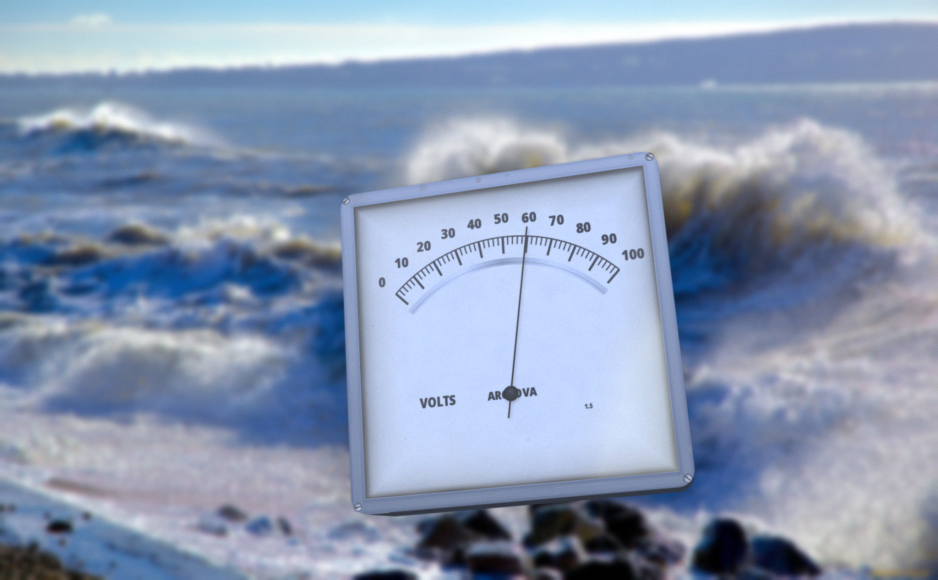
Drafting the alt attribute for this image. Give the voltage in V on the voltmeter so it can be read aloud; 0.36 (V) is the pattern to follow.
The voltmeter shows 60 (V)
